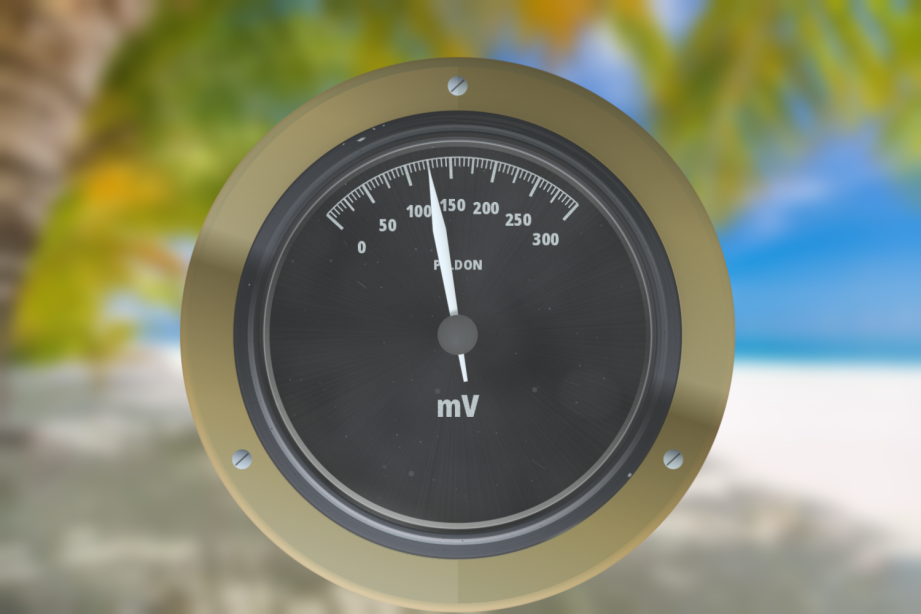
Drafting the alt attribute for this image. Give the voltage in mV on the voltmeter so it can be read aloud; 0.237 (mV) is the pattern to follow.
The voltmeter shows 125 (mV)
